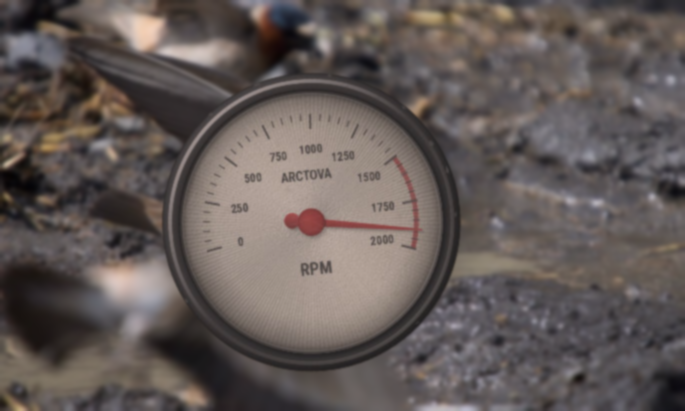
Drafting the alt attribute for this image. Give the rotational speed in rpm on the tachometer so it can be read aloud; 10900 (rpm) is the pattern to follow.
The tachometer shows 1900 (rpm)
